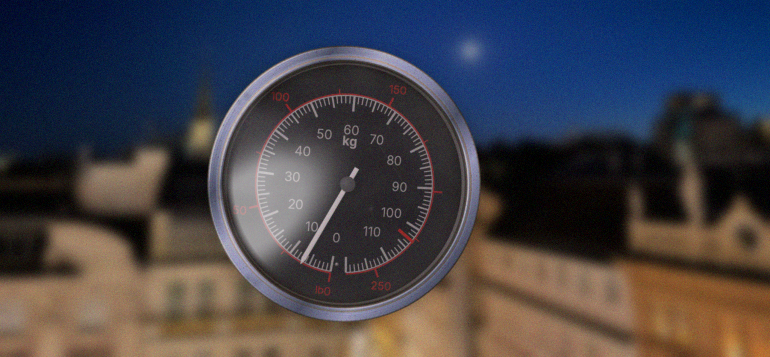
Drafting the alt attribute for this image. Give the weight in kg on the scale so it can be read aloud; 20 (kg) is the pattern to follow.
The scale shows 7 (kg)
